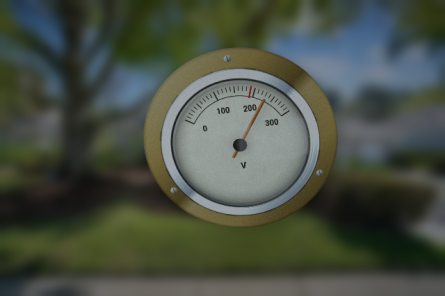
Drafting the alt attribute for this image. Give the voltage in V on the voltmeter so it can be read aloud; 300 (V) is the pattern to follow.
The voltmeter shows 230 (V)
